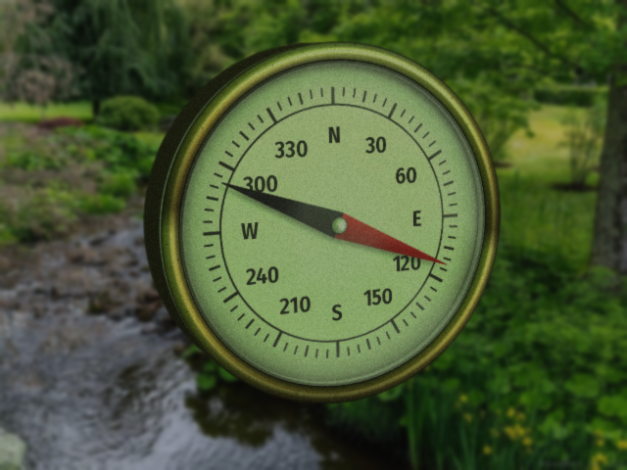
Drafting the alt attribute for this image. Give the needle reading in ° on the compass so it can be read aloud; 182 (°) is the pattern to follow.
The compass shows 112.5 (°)
